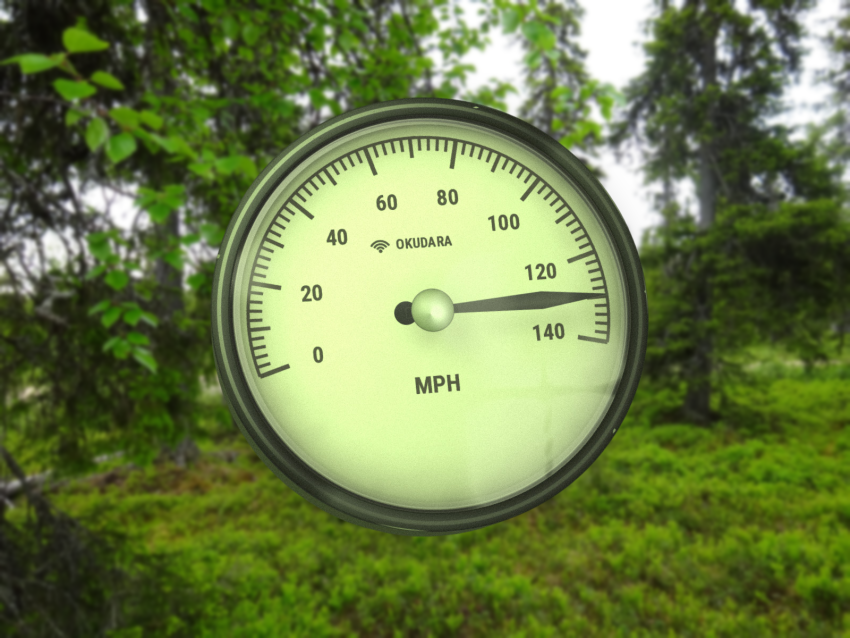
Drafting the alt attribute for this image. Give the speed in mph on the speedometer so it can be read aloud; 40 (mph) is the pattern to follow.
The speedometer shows 130 (mph)
